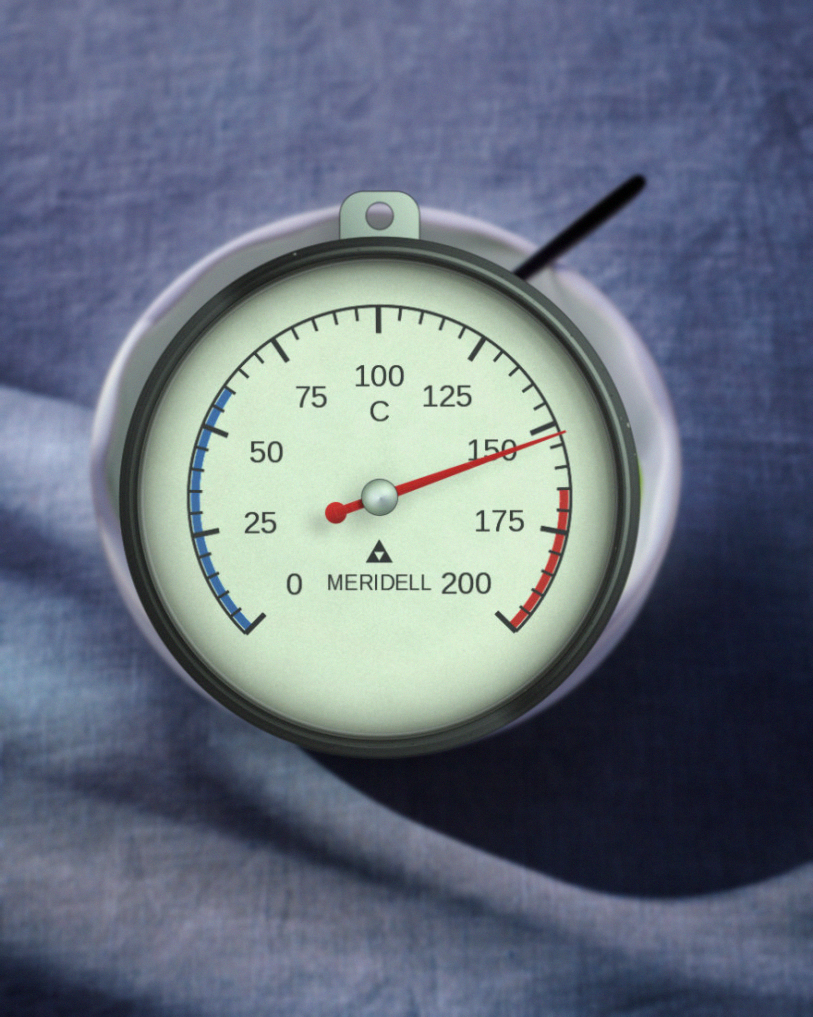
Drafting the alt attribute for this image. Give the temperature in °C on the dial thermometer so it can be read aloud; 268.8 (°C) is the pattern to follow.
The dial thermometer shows 152.5 (°C)
